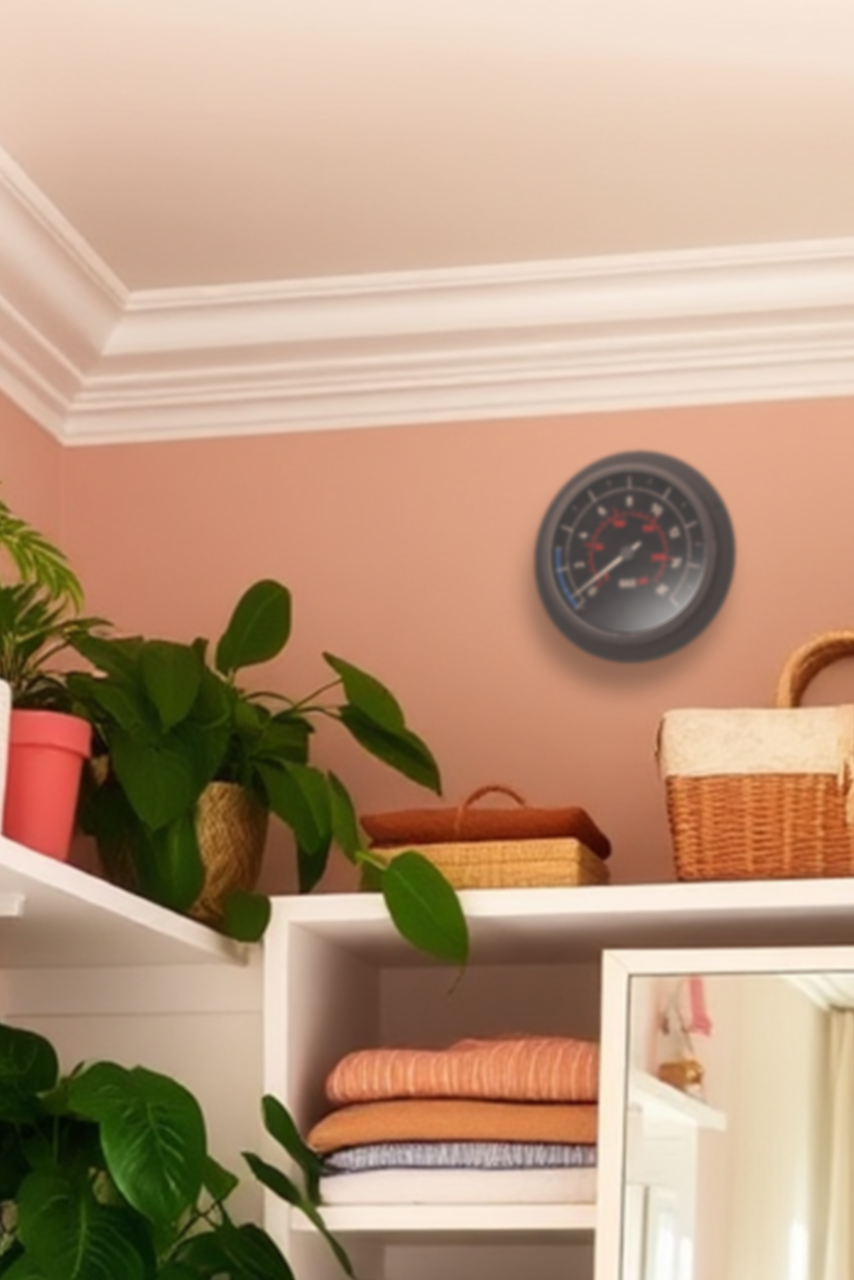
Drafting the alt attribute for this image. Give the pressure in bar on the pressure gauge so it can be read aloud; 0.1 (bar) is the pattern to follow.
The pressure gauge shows 0.5 (bar)
